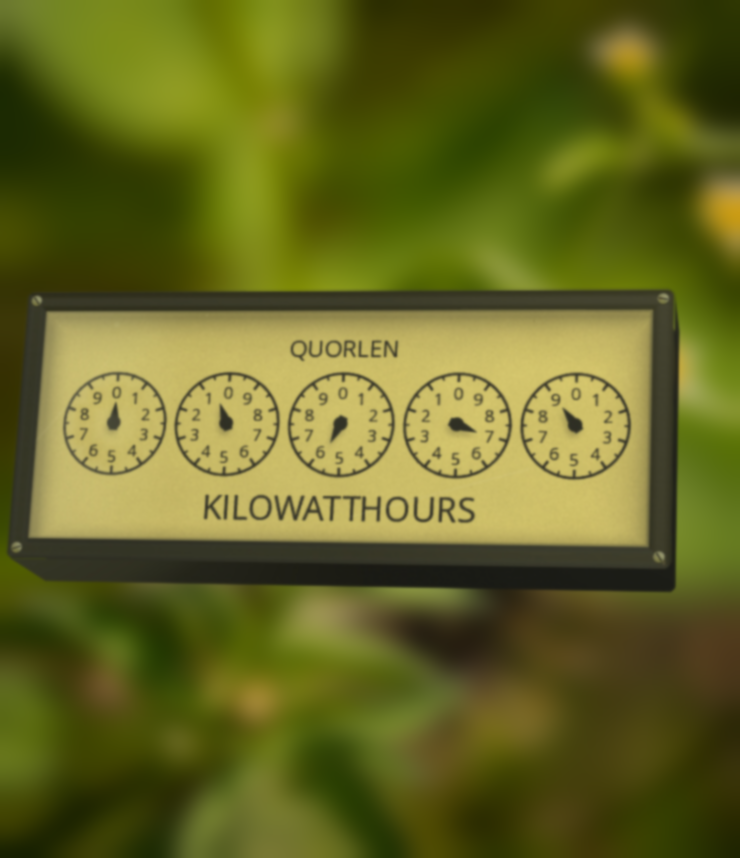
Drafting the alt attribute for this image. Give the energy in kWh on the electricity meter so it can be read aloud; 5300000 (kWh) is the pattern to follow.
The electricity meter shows 569 (kWh)
